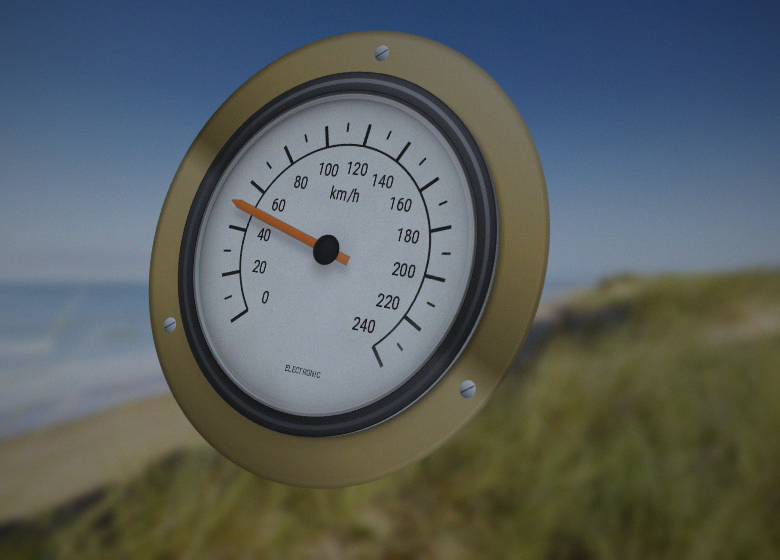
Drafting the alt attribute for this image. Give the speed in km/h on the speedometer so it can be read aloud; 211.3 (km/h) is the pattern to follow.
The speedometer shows 50 (km/h)
